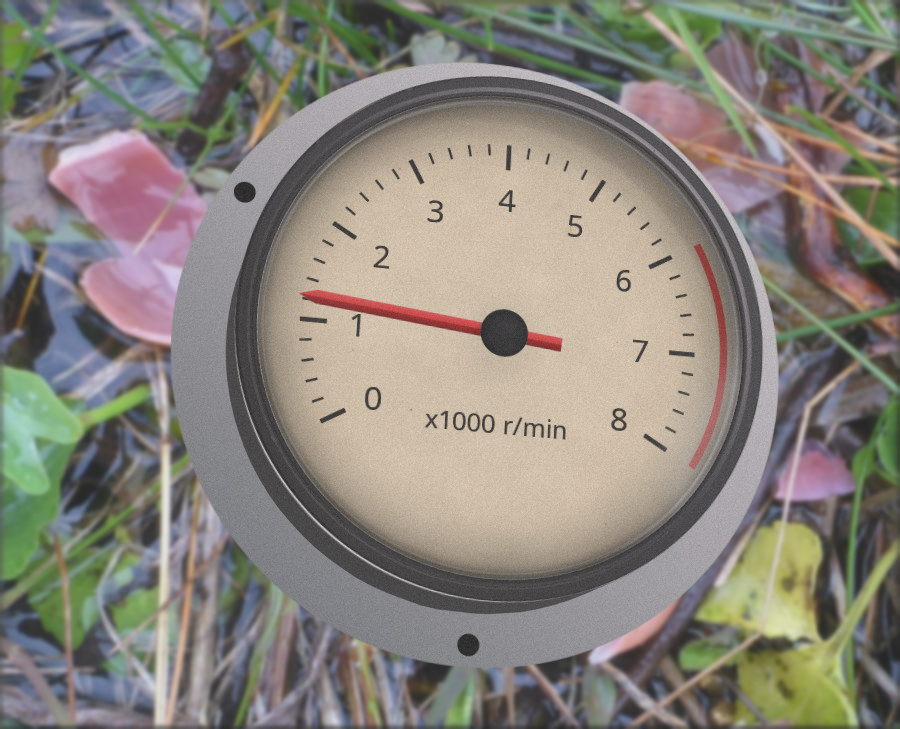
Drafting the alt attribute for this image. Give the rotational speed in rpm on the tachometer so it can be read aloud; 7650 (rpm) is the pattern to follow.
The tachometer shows 1200 (rpm)
